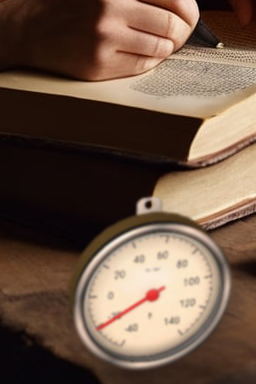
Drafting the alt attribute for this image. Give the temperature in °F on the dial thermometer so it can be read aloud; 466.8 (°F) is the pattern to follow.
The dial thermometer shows -20 (°F)
